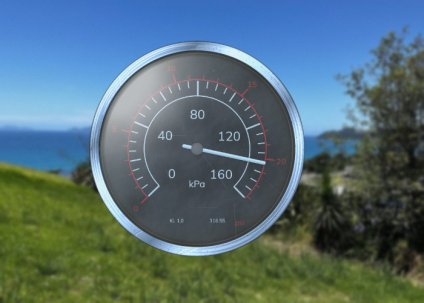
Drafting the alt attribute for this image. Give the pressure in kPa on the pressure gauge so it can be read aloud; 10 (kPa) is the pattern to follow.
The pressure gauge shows 140 (kPa)
